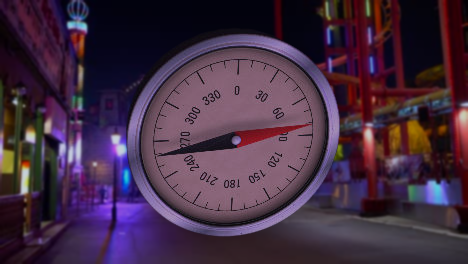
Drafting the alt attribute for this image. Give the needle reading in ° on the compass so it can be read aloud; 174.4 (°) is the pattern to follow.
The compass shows 80 (°)
